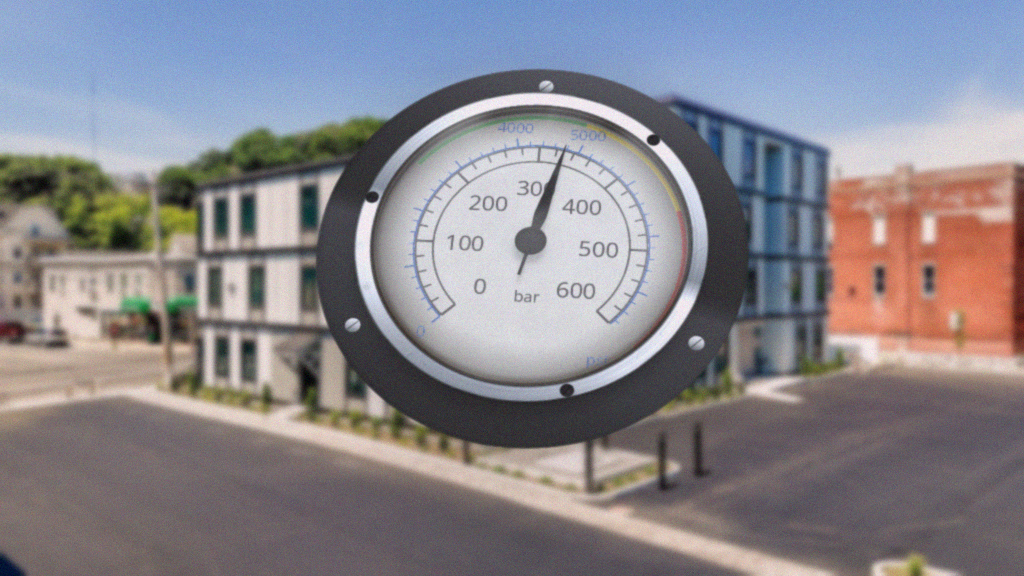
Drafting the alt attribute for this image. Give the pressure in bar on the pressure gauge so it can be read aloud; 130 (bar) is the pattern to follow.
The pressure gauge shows 330 (bar)
